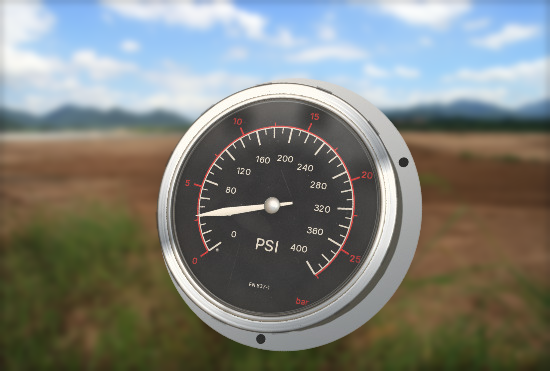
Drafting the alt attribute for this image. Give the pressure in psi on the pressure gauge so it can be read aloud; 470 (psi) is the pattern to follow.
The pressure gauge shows 40 (psi)
